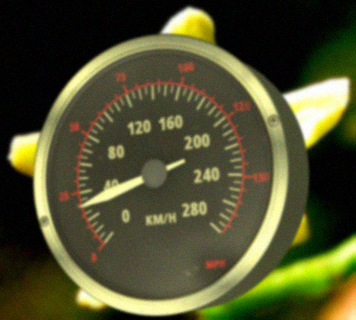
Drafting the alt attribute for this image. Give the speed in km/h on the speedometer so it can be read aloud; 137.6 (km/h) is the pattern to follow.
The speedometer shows 30 (km/h)
